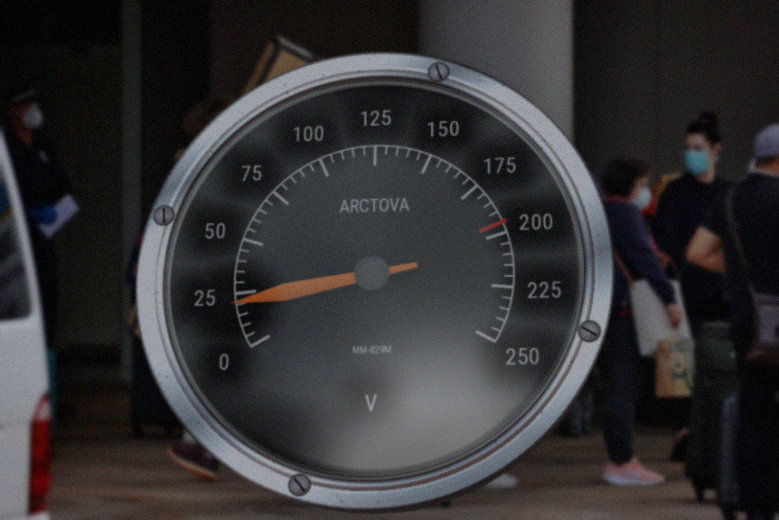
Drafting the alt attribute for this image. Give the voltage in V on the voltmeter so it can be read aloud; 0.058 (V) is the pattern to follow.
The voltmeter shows 20 (V)
